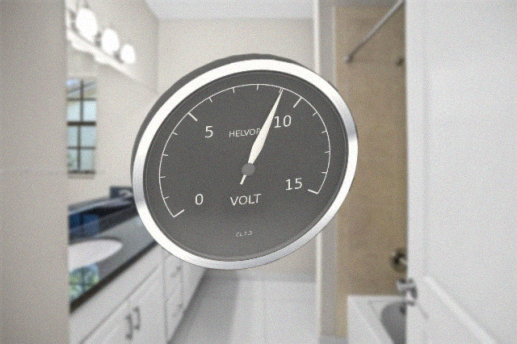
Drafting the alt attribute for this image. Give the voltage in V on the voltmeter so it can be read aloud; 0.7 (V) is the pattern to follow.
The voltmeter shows 9 (V)
